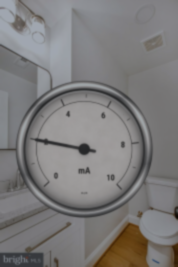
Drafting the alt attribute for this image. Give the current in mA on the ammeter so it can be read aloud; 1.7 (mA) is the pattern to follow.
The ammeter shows 2 (mA)
